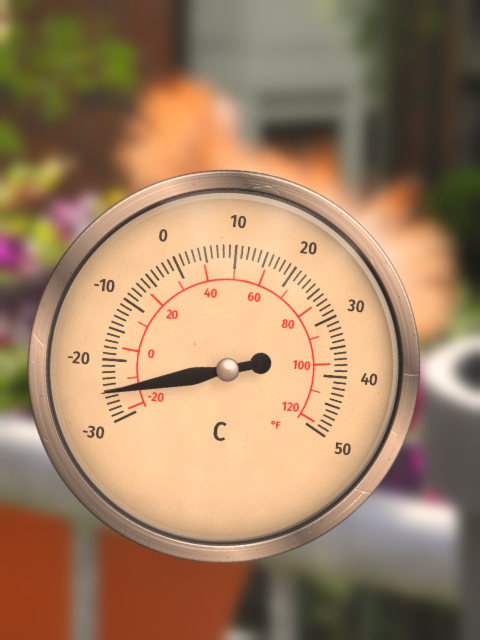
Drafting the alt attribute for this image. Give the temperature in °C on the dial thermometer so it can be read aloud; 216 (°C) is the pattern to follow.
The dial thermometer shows -25 (°C)
